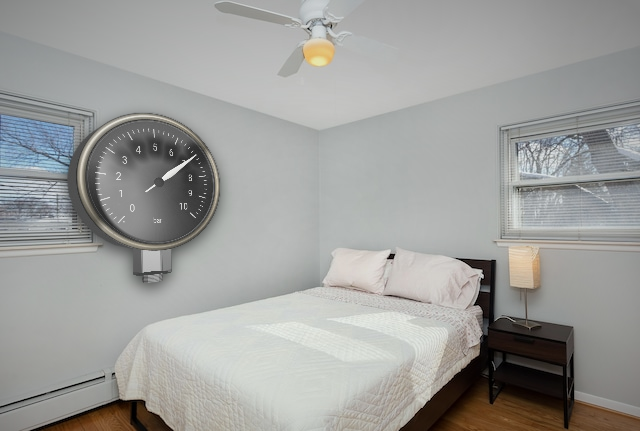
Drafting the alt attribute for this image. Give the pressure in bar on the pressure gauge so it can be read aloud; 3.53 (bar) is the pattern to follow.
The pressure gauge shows 7 (bar)
